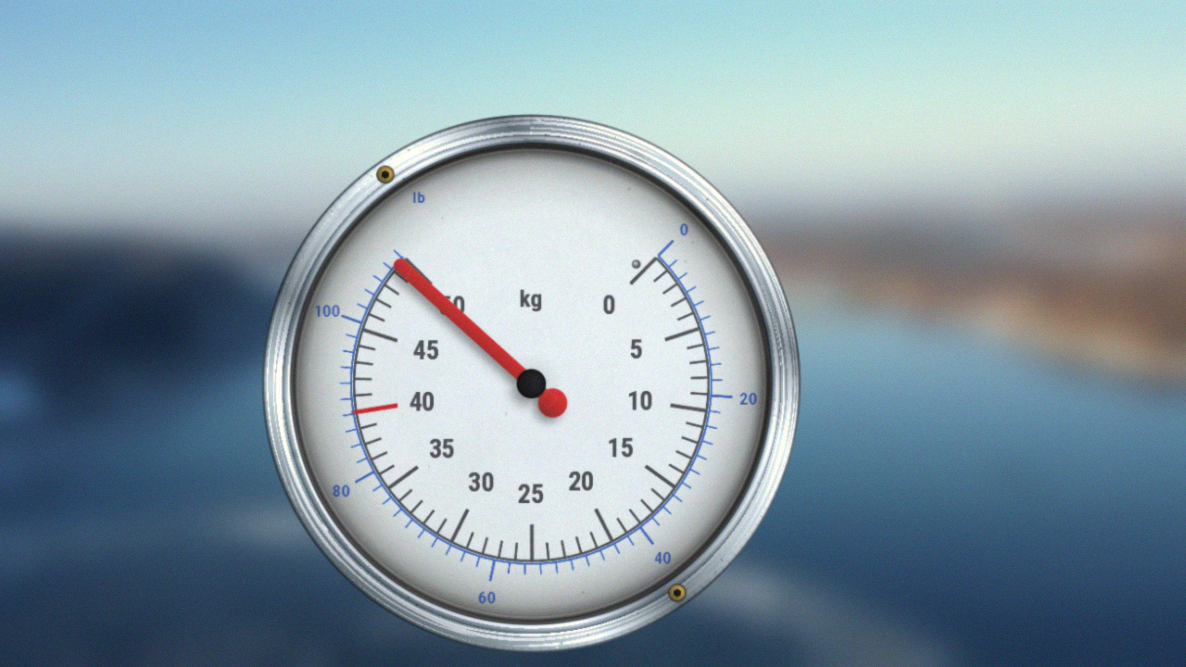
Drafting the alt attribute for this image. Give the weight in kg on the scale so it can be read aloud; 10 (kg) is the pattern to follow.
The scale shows 49.5 (kg)
